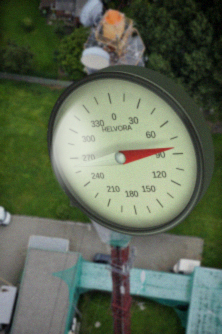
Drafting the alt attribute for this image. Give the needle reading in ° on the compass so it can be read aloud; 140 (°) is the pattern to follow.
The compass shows 82.5 (°)
